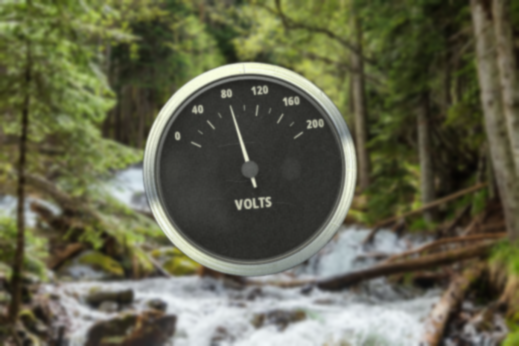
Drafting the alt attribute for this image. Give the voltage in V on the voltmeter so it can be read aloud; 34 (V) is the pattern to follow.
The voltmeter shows 80 (V)
